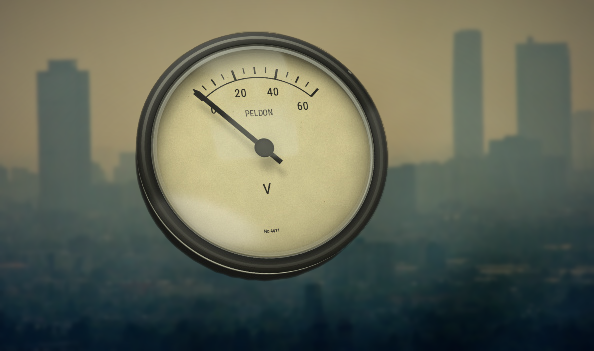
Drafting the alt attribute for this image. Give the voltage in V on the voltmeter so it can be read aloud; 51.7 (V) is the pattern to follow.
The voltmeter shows 0 (V)
